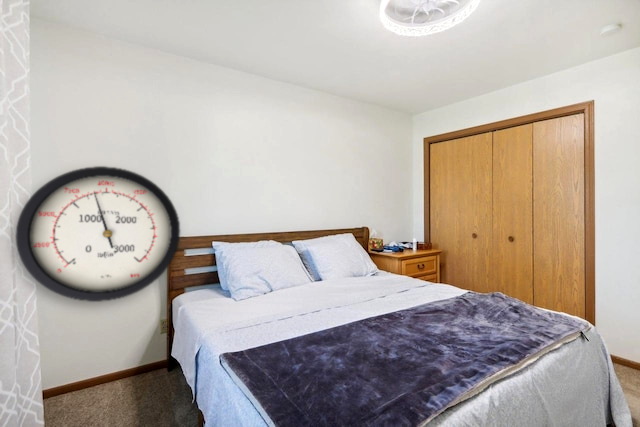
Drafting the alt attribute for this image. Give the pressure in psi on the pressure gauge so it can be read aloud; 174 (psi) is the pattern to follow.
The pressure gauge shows 1300 (psi)
